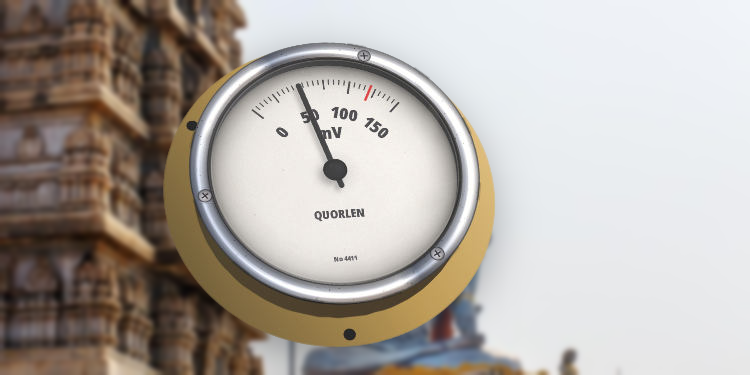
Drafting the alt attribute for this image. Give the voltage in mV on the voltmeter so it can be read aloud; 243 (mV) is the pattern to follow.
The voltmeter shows 50 (mV)
